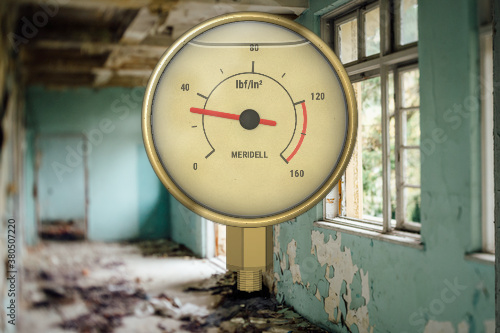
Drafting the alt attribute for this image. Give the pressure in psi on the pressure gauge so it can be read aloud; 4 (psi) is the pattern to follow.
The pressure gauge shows 30 (psi)
